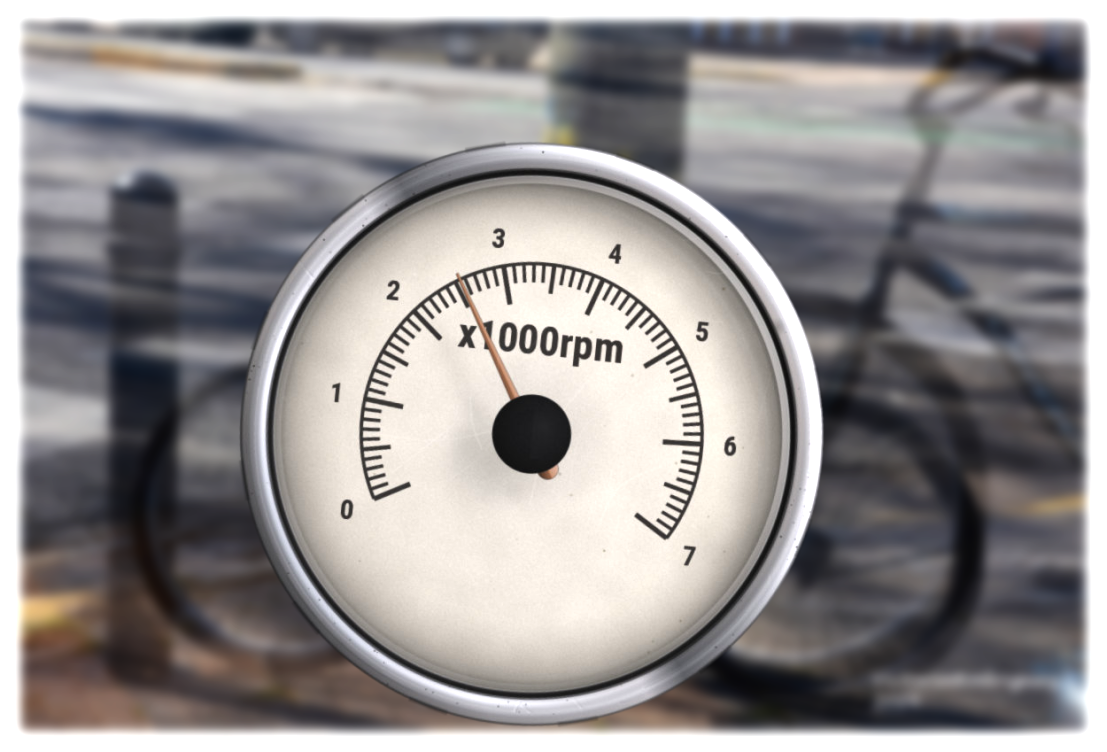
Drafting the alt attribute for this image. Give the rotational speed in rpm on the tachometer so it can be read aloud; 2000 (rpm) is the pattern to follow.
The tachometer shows 2550 (rpm)
